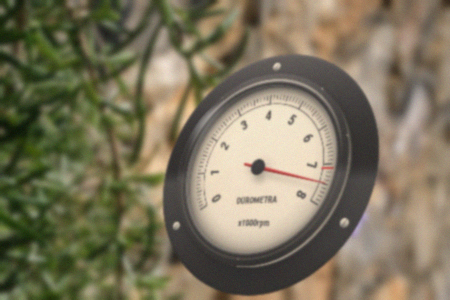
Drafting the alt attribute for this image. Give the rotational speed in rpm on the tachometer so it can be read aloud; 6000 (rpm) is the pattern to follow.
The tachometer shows 7500 (rpm)
